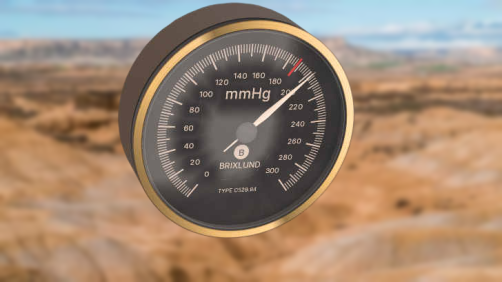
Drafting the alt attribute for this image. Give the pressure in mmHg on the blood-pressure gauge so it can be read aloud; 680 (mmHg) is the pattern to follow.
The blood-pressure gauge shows 200 (mmHg)
